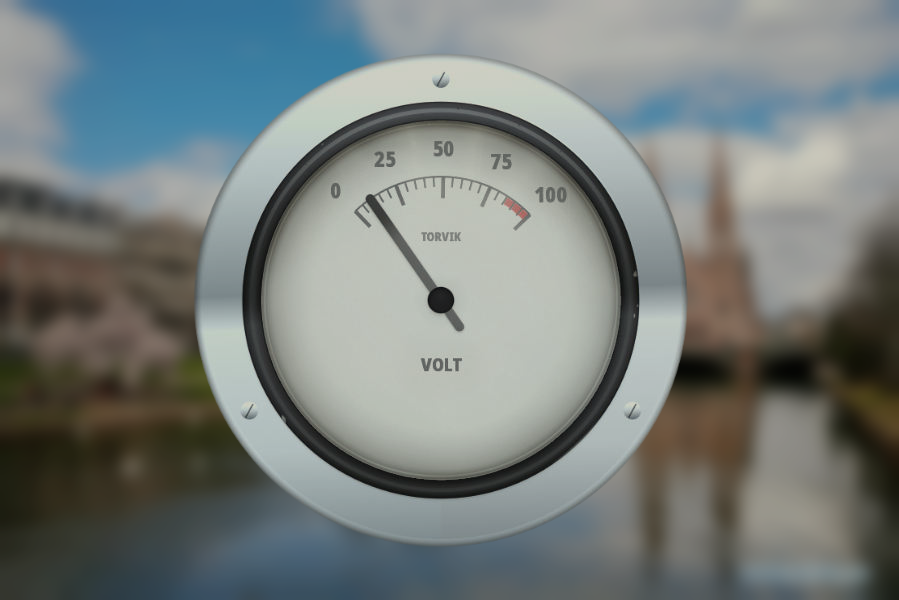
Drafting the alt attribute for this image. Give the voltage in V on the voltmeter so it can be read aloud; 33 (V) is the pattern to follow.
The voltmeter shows 10 (V)
